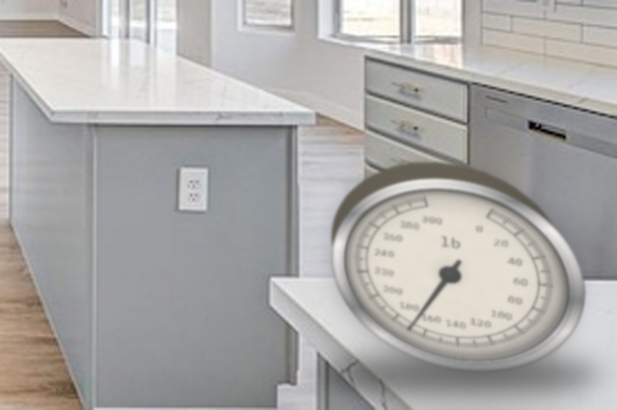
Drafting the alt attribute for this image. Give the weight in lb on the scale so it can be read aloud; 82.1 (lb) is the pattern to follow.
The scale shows 170 (lb)
